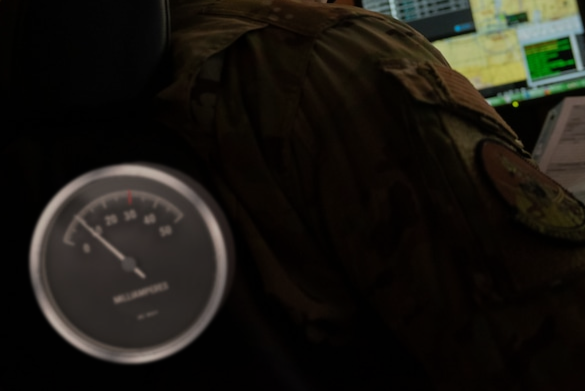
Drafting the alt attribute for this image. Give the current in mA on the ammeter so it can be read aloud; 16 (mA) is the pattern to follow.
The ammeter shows 10 (mA)
